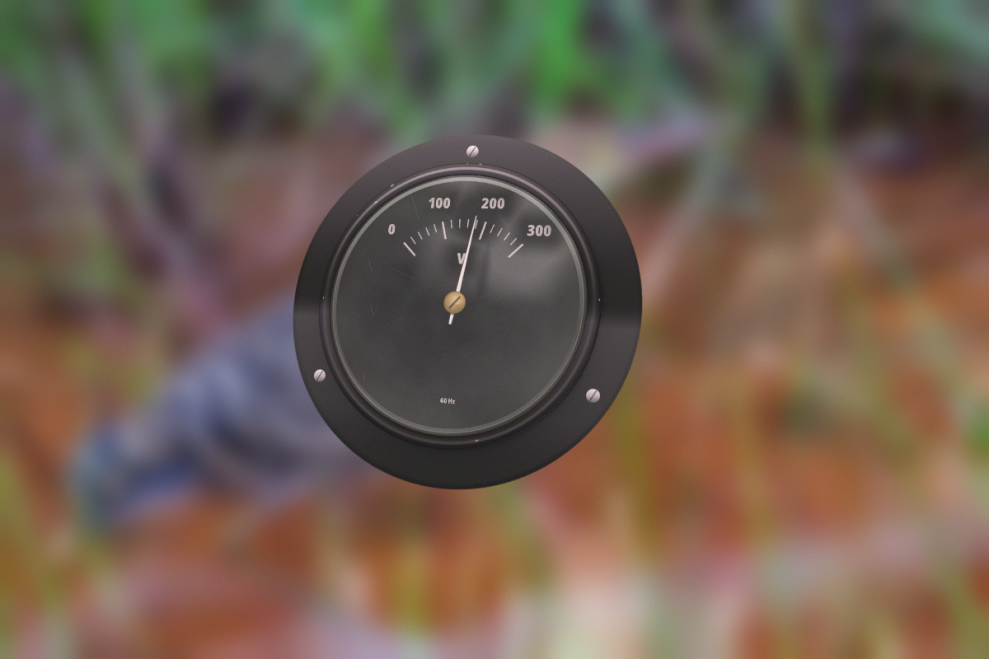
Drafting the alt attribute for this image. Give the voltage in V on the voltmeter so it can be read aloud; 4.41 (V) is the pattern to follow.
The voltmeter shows 180 (V)
